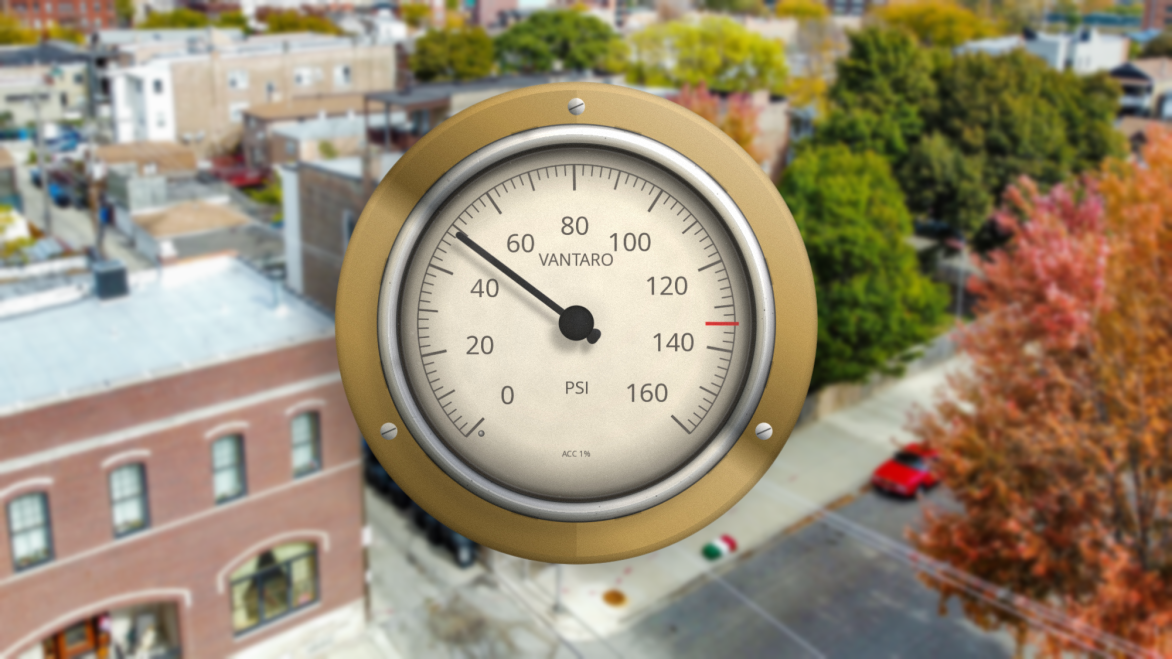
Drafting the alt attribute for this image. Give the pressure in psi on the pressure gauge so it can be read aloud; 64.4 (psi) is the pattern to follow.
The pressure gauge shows 49 (psi)
